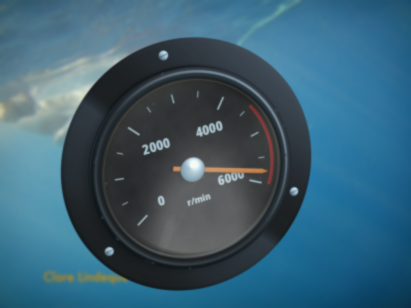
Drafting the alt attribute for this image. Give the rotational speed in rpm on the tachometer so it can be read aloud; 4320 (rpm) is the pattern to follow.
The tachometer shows 5750 (rpm)
